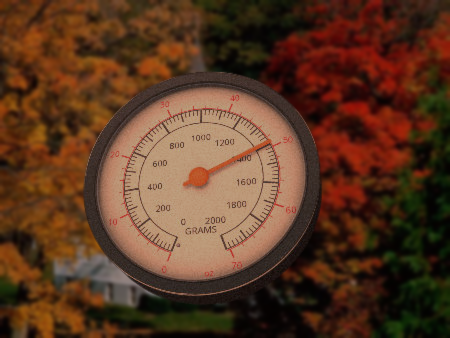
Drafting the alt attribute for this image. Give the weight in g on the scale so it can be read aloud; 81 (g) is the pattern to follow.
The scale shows 1400 (g)
